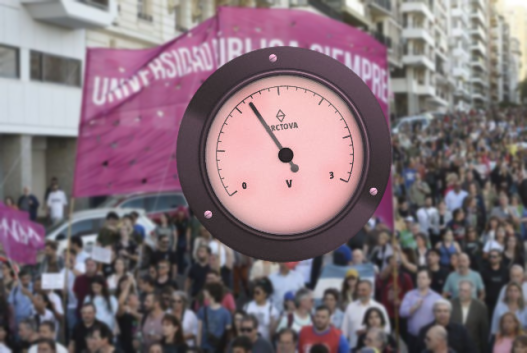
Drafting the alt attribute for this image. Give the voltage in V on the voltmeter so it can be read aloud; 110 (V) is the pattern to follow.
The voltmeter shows 1.15 (V)
